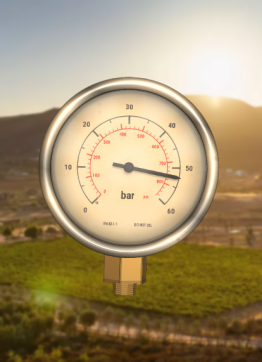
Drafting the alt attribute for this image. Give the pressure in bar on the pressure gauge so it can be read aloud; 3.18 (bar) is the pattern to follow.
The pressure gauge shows 52.5 (bar)
